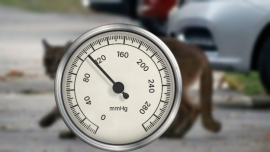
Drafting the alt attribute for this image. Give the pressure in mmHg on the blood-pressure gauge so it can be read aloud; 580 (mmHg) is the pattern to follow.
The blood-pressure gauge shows 110 (mmHg)
